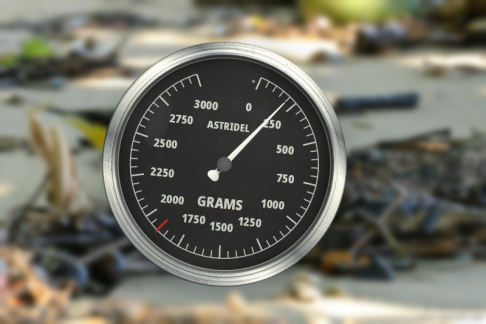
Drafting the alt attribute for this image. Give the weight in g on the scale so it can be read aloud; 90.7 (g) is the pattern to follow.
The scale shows 200 (g)
